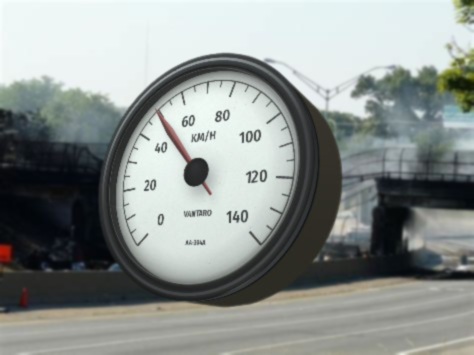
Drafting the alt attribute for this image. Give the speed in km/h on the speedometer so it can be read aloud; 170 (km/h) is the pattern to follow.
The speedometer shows 50 (km/h)
